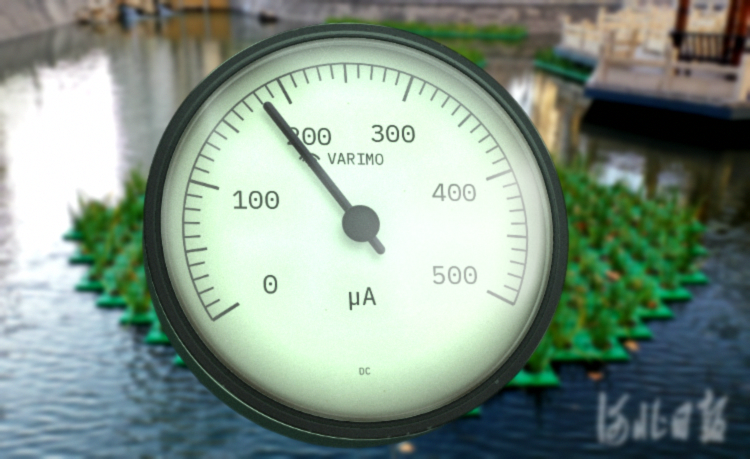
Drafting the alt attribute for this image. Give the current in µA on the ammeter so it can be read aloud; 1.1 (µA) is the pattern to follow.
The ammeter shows 180 (µA)
